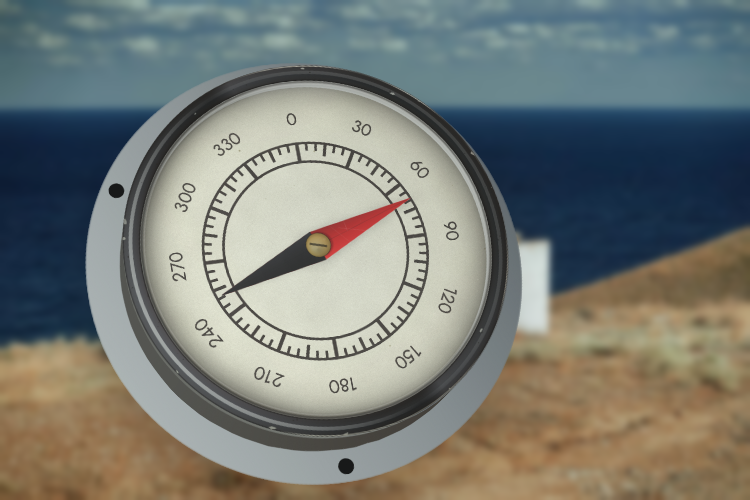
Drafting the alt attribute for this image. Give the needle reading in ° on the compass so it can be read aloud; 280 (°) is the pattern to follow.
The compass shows 70 (°)
